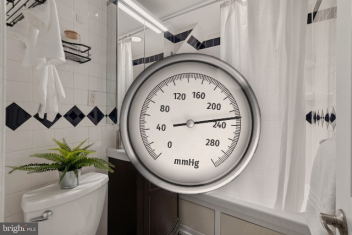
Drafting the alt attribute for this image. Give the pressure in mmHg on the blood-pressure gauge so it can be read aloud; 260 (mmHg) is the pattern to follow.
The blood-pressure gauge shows 230 (mmHg)
